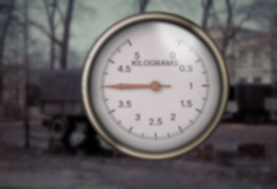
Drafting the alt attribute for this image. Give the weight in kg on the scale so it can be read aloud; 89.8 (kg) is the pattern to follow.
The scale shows 4 (kg)
